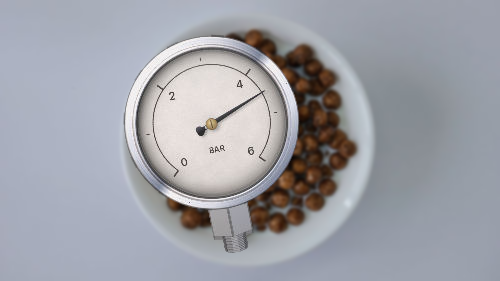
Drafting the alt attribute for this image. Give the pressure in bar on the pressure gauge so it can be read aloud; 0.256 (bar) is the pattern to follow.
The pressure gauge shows 4.5 (bar)
